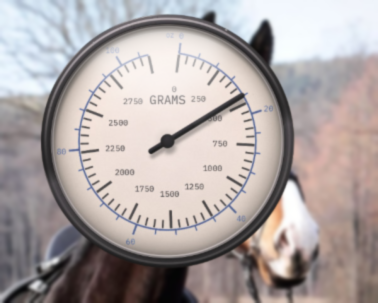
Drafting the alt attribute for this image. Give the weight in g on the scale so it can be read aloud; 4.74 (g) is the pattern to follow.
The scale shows 450 (g)
